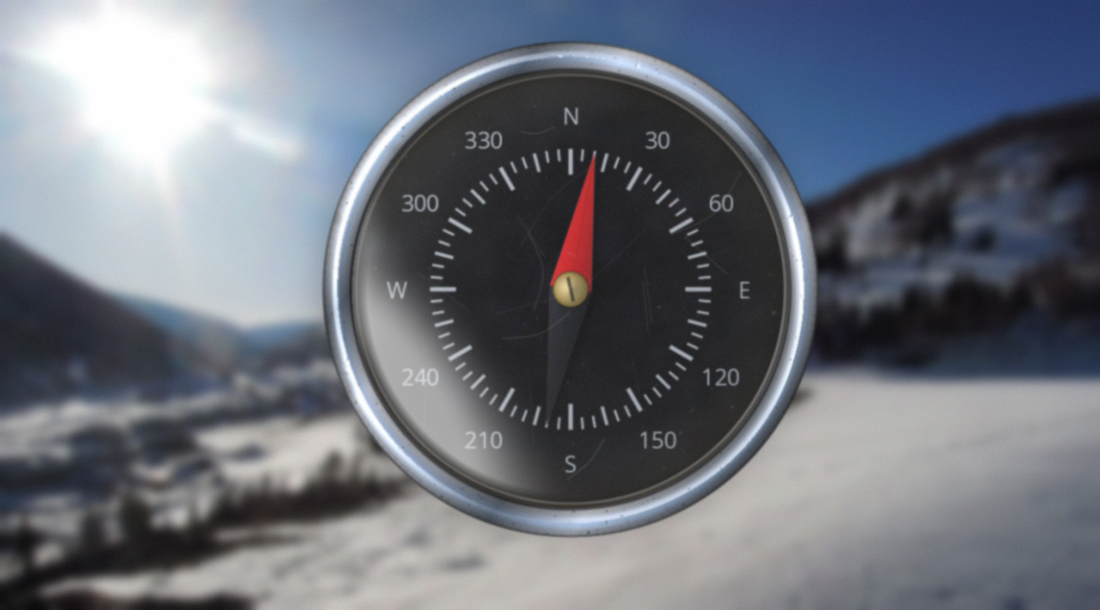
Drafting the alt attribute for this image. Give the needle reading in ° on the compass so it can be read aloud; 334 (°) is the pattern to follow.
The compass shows 10 (°)
